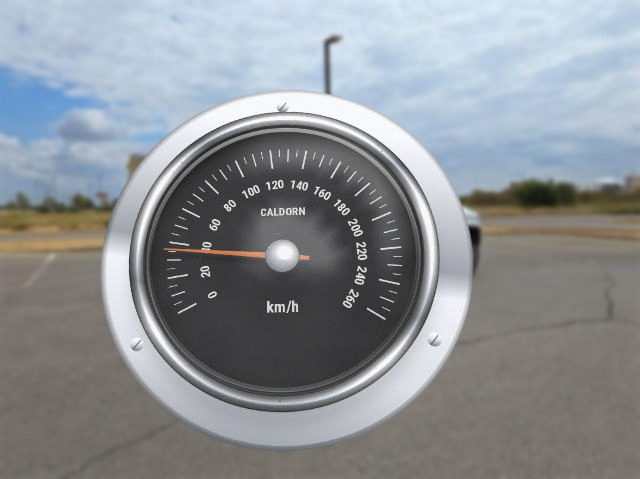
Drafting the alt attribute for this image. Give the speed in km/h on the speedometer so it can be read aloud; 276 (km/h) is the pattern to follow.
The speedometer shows 35 (km/h)
